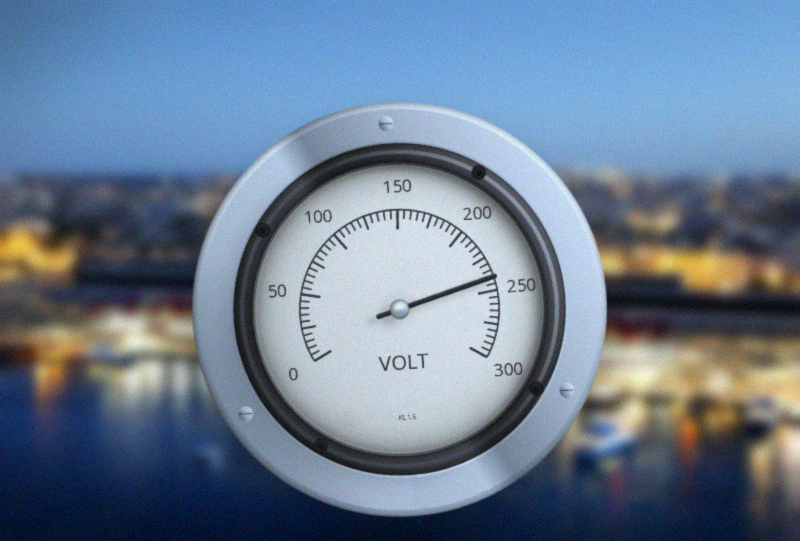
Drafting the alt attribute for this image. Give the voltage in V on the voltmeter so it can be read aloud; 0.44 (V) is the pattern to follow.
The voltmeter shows 240 (V)
